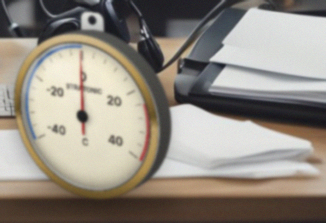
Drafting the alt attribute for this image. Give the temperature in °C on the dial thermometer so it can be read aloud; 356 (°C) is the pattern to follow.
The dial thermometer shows 0 (°C)
